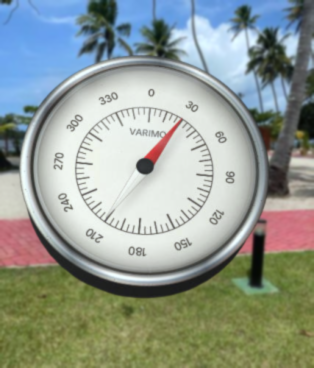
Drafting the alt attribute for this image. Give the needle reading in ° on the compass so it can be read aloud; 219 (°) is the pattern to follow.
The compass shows 30 (°)
